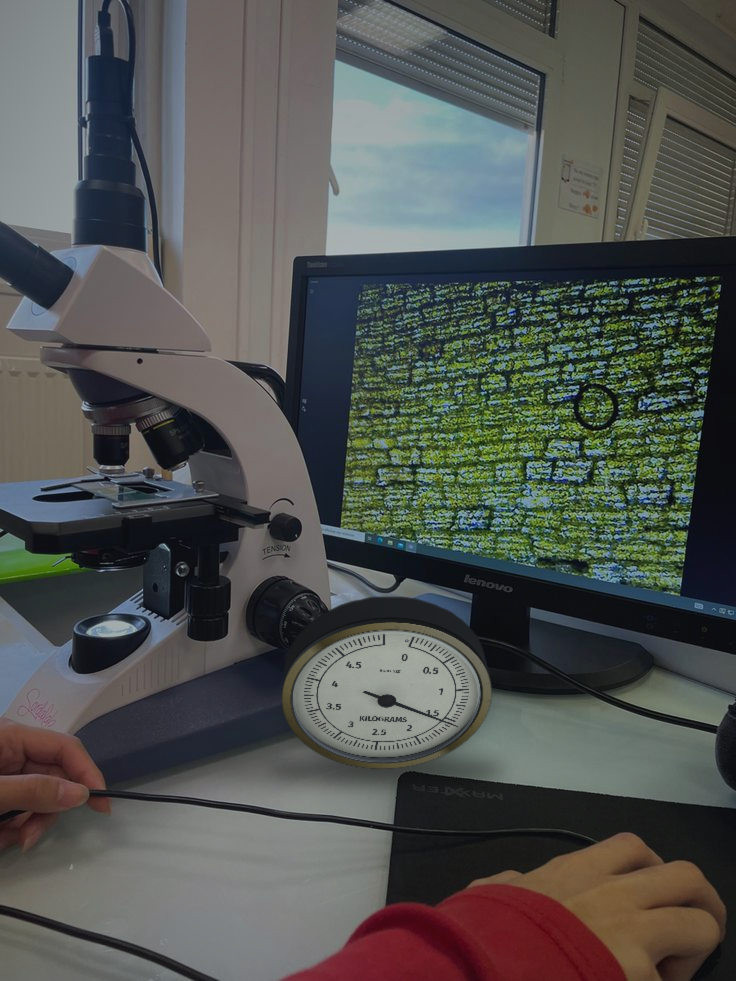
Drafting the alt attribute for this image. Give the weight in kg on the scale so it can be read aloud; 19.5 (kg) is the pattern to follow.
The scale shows 1.5 (kg)
